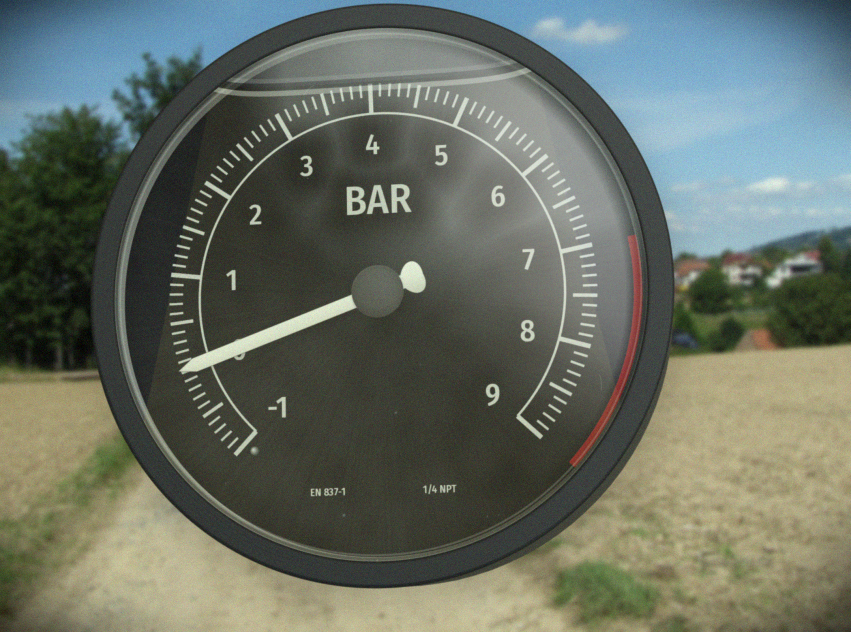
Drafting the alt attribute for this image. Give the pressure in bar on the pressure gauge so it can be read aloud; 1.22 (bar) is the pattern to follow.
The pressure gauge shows 0 (bar)
